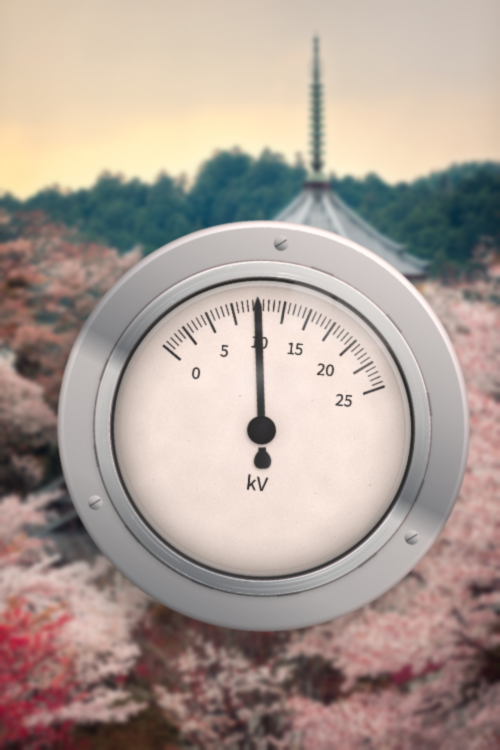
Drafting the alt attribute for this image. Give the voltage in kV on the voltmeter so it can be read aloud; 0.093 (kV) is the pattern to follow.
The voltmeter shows 10 (kV)
